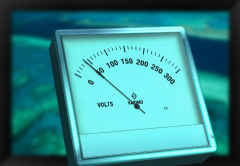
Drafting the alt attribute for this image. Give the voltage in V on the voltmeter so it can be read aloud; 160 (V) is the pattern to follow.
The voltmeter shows 40 (V)
